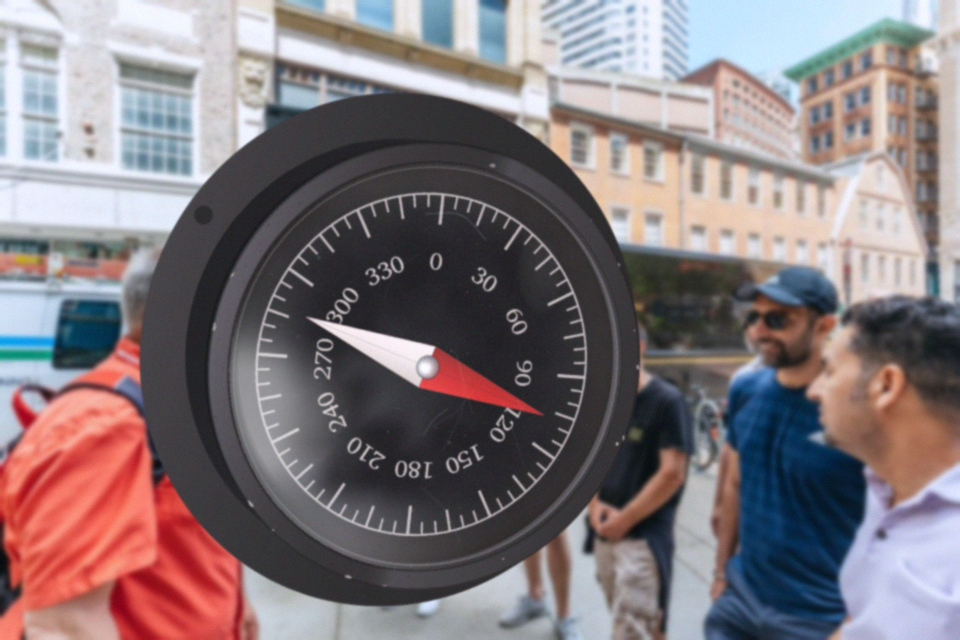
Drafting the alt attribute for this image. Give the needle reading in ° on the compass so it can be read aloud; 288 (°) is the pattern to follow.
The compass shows 107.5 (°)
